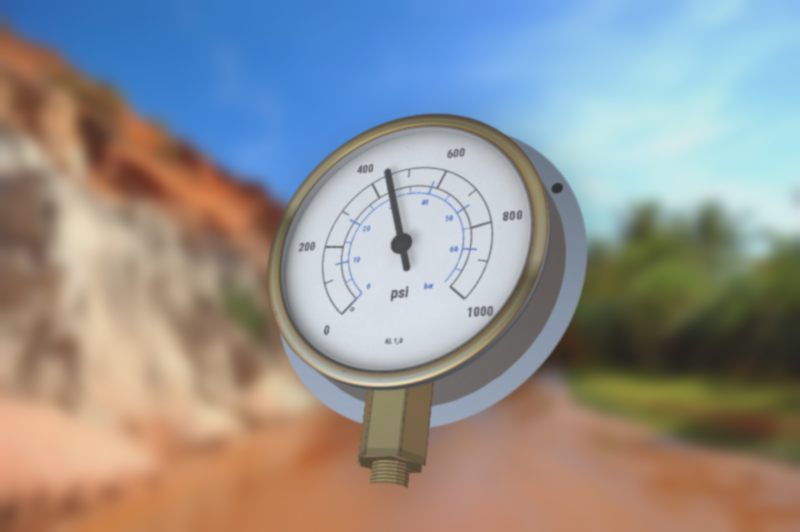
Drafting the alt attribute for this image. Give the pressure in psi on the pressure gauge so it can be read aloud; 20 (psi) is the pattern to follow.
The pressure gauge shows 450 (psi)
